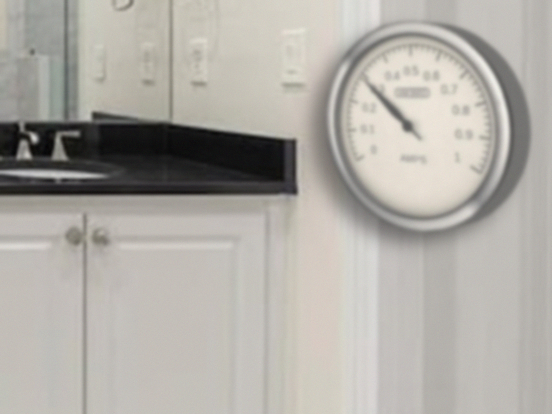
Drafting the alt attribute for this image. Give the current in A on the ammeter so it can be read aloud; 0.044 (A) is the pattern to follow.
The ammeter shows 0.3 (A)
